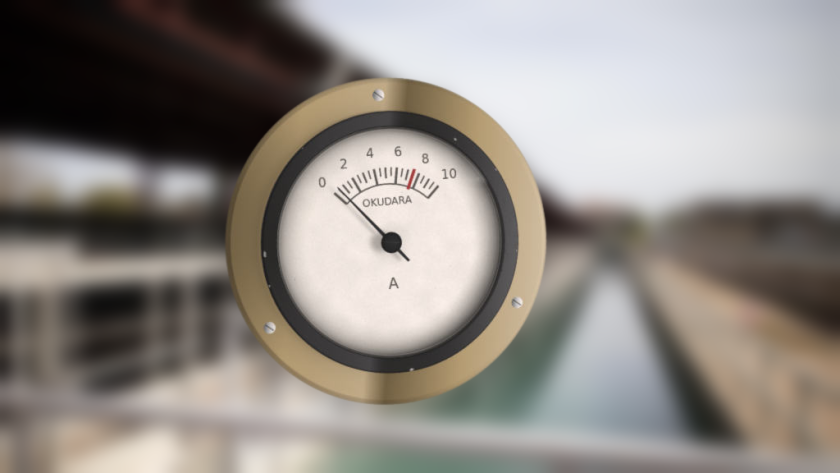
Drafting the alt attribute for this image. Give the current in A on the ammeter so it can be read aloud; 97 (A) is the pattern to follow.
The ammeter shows 0.5 (A)
